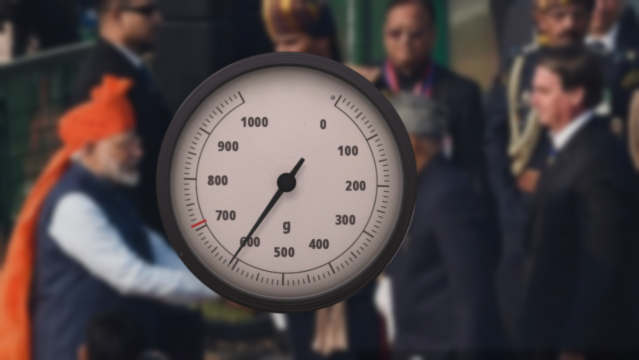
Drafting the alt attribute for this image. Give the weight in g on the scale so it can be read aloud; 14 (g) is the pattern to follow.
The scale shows 610 (g)
